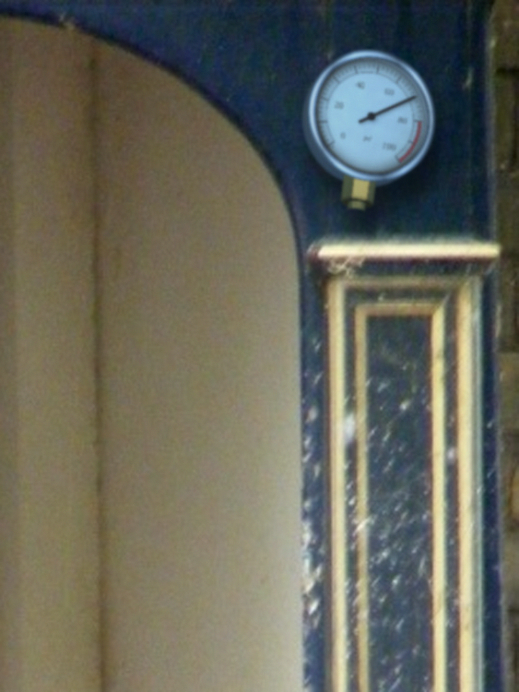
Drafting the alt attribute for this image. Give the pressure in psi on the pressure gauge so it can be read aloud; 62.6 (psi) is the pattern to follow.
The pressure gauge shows 70 (psi)
